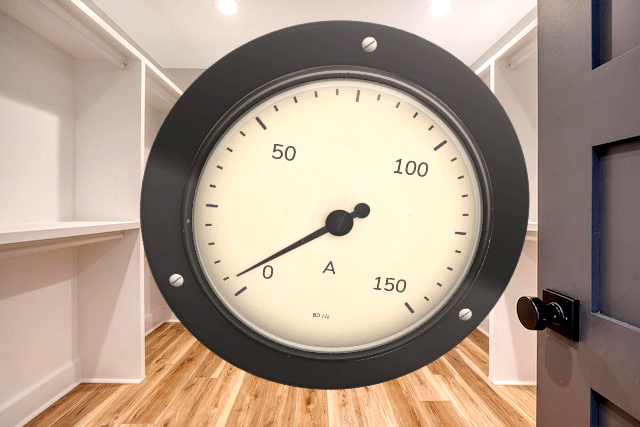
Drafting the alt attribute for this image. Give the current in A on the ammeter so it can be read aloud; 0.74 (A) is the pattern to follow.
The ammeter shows 5 (A)
